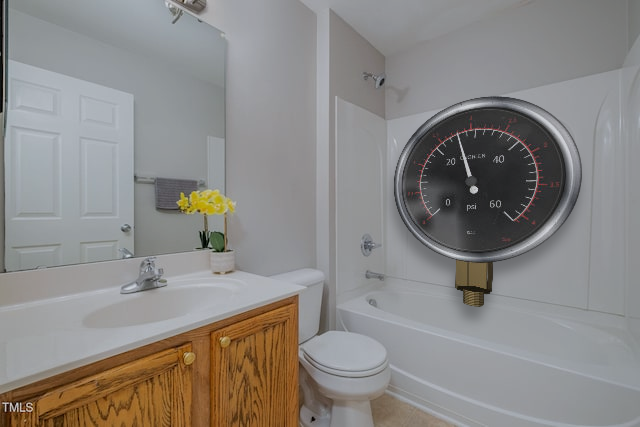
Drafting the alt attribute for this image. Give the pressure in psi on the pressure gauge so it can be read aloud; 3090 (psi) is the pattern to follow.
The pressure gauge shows 26 (psi)
